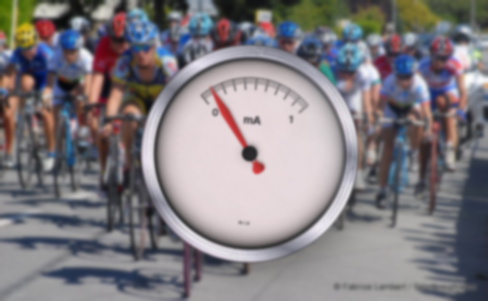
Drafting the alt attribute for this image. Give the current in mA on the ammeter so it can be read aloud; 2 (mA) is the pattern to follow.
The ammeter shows 0.1 (mA)
